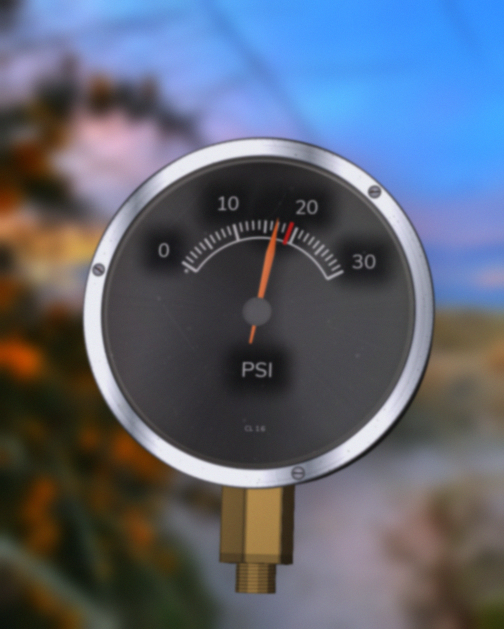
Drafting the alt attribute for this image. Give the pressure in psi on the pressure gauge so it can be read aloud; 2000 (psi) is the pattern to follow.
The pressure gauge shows 17 (psi)
